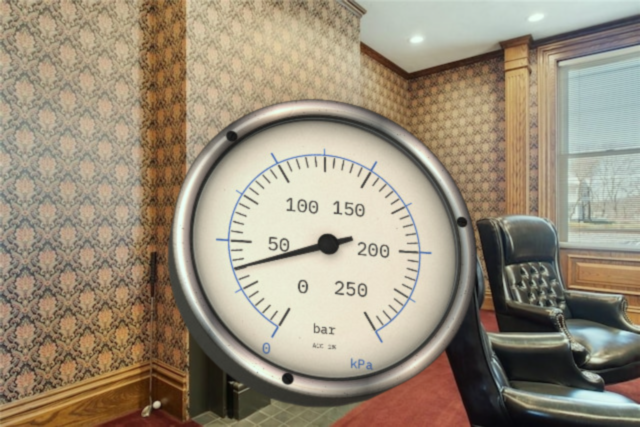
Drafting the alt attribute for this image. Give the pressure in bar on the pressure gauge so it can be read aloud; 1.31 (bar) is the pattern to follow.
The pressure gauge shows 35 (bar)
